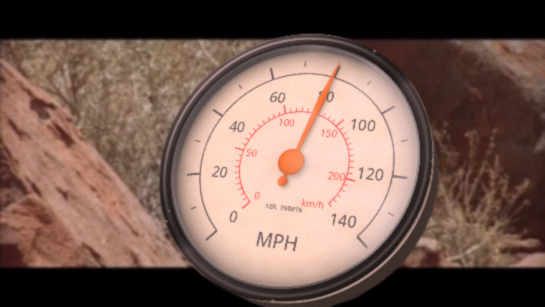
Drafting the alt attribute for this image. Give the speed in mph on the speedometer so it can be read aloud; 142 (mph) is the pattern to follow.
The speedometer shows 80 (mph)
